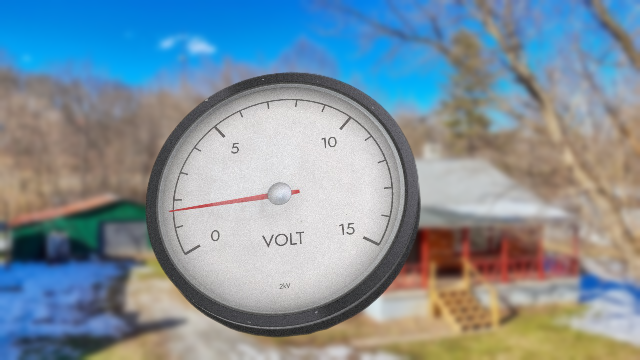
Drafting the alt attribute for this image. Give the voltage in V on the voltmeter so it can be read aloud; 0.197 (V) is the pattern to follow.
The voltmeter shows 1.5 (V)
